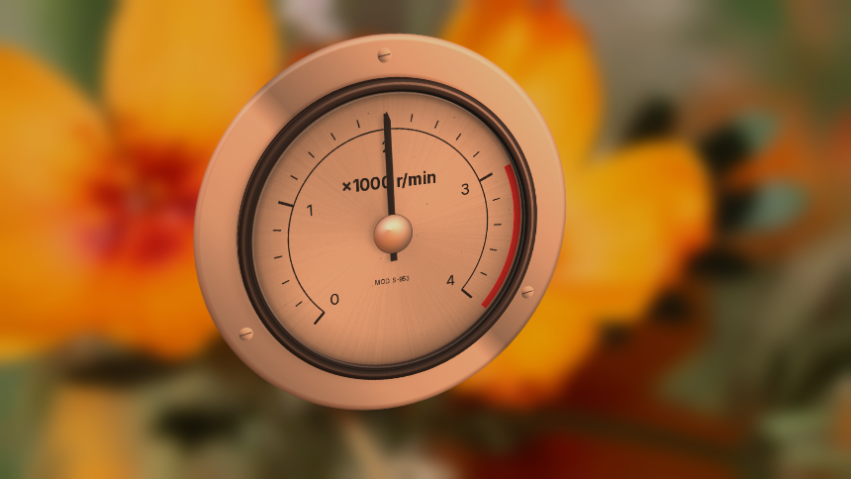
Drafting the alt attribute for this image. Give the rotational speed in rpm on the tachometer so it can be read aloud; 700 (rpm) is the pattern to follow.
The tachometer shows 2000 (rpm)
